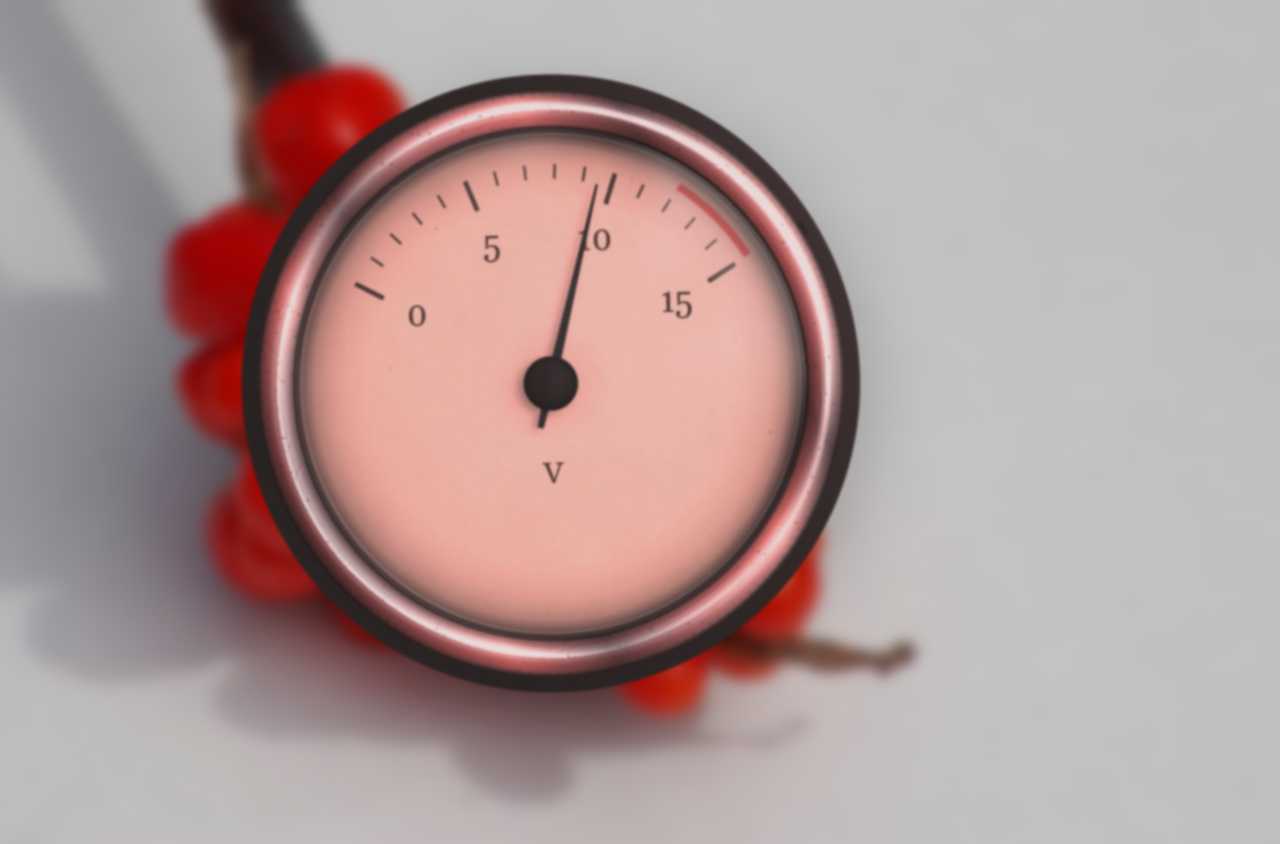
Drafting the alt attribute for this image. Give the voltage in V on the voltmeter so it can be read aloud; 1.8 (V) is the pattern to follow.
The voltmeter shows 9.5 (V)
